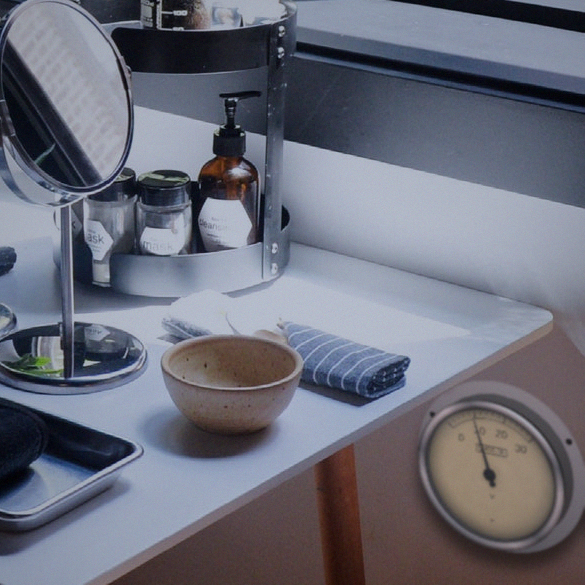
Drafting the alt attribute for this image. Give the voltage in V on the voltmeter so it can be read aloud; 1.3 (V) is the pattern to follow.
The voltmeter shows 10 (V)
